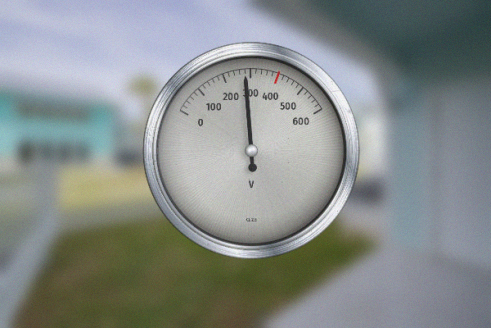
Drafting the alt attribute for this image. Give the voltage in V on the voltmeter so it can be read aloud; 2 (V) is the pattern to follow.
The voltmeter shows 280 (V)
